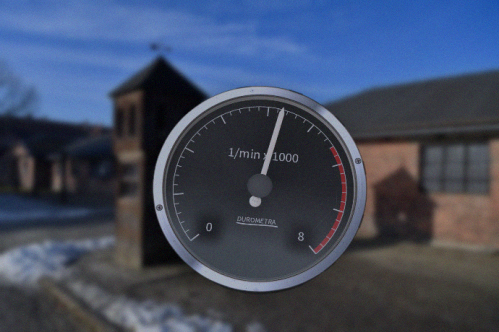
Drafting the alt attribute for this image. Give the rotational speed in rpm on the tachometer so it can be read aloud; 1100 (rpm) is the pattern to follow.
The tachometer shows 4300 (rpm)
